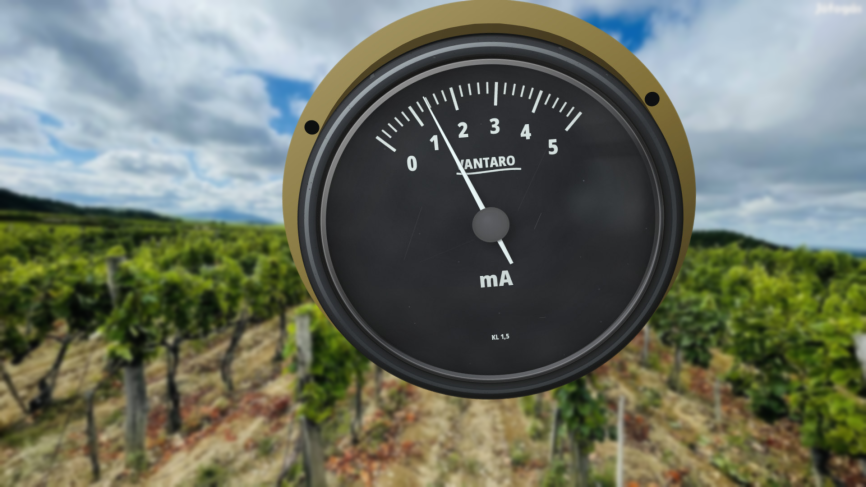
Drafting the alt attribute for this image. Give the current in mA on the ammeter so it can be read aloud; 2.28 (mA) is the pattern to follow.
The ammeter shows 1.4 (mA)
